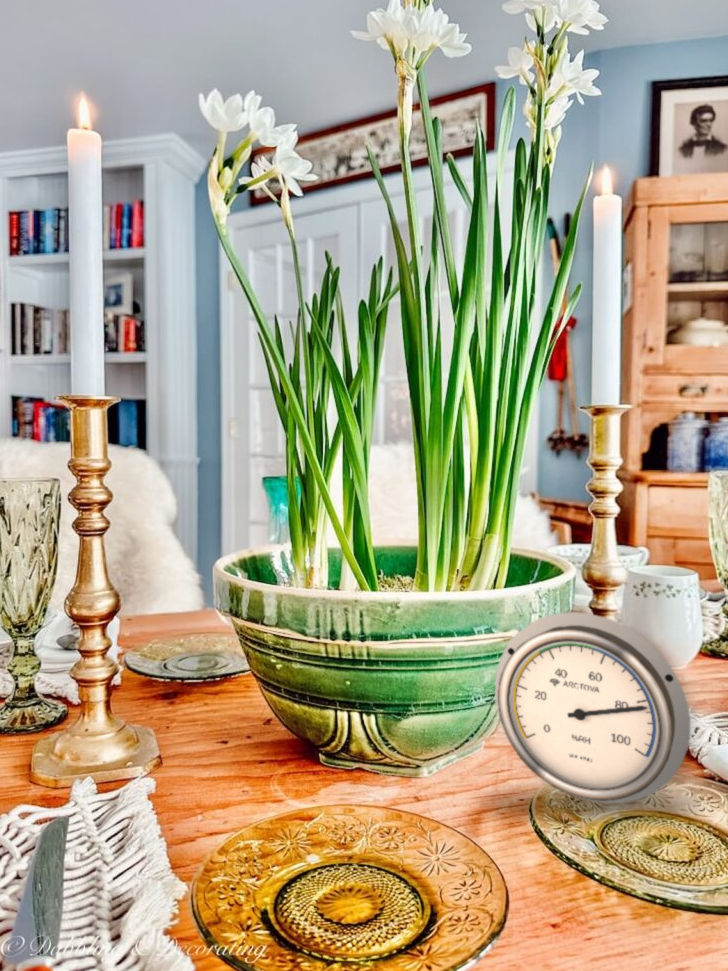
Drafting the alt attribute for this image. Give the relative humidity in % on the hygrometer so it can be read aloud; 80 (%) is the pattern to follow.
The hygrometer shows 82 (%)
